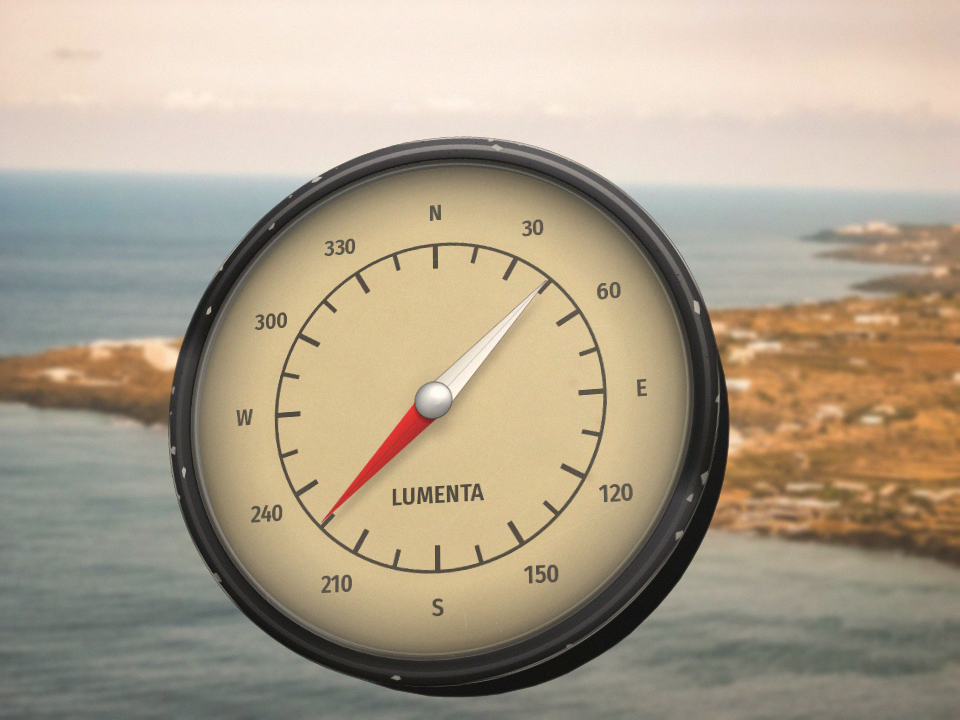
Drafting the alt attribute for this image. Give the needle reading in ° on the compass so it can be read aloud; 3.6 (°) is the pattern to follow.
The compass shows 225 (°)
